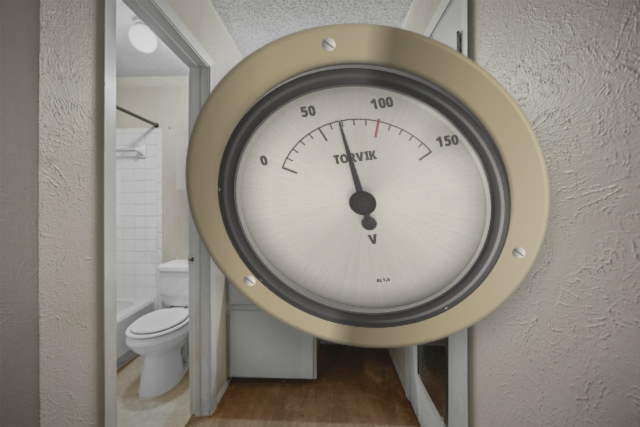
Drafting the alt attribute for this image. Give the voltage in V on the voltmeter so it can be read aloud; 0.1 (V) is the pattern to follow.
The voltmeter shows 70 (V)
